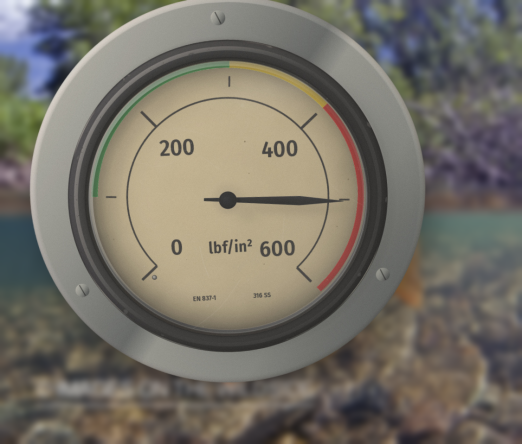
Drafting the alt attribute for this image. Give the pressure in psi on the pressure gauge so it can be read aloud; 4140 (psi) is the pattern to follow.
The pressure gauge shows 500 (psi)
